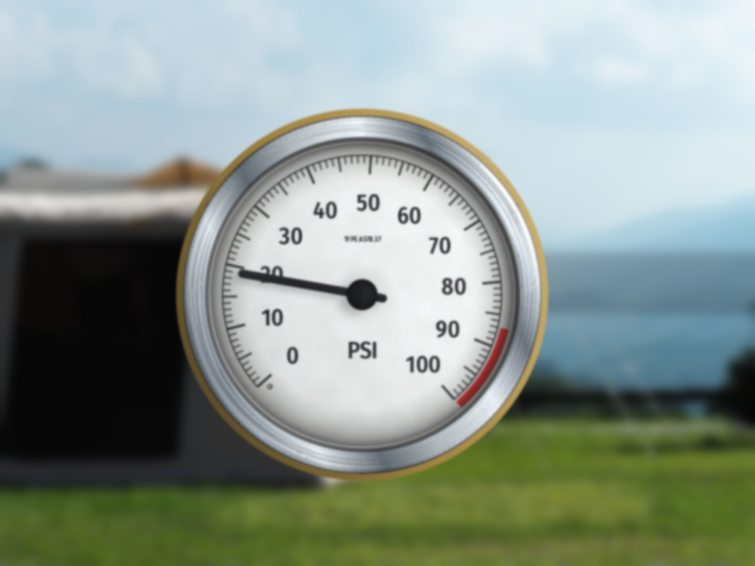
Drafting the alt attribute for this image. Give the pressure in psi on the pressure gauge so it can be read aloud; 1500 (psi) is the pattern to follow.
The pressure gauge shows 19 (psi)
